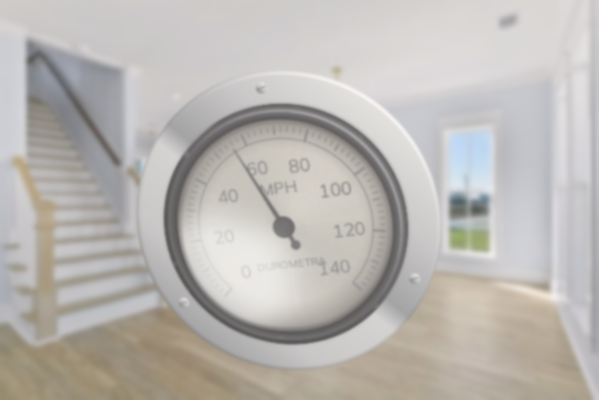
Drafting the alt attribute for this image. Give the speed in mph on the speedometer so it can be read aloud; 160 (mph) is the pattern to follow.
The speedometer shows 56 (mph)
